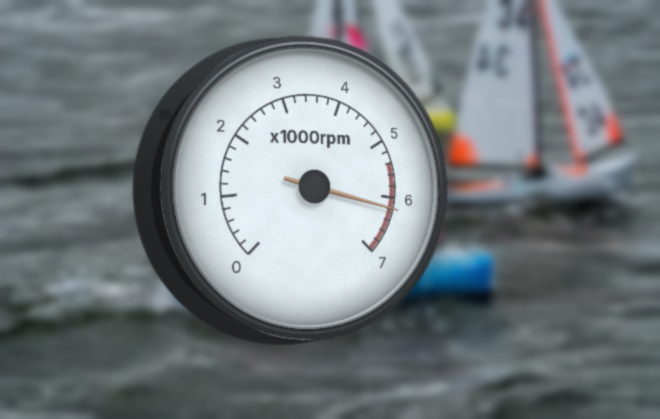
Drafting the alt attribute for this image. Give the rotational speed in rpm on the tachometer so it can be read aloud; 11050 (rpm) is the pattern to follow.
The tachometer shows 6200 (rpm)
